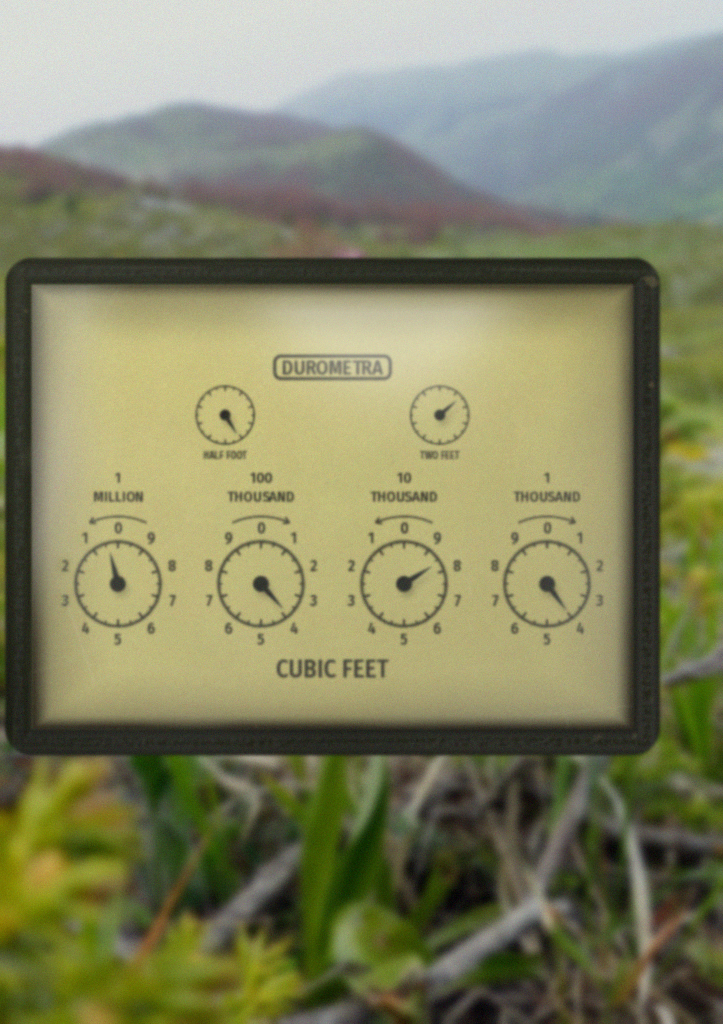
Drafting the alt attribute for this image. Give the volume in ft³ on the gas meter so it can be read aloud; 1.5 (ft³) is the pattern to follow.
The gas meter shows 38400 (ft³)
